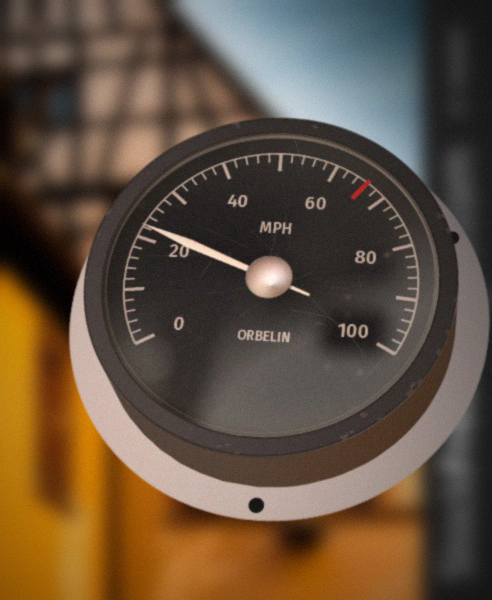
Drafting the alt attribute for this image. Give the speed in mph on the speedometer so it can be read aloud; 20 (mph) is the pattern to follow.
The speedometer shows 22 (mph)
